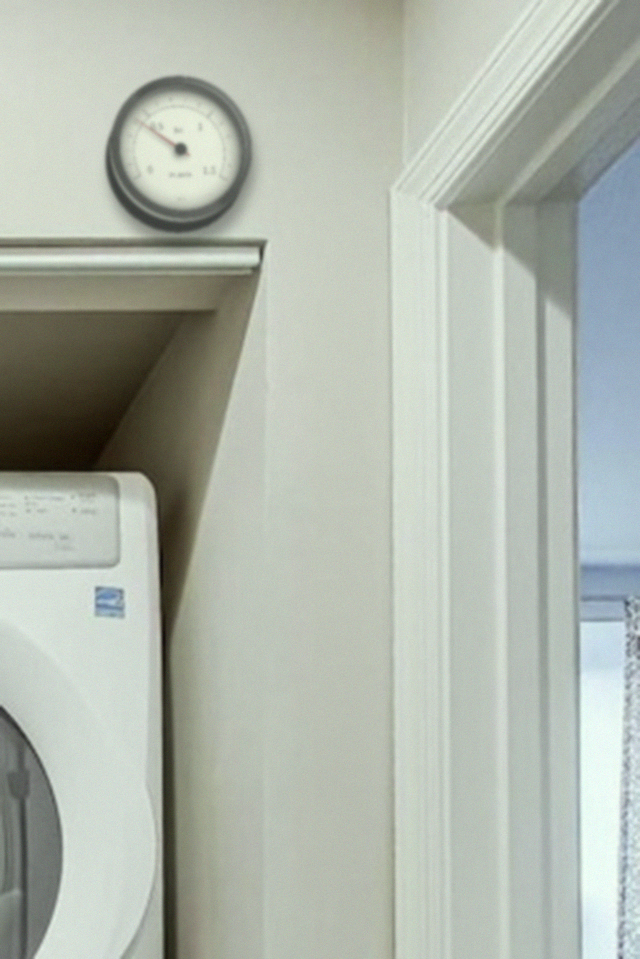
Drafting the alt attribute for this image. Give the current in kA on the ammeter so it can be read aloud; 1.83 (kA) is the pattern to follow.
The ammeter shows 0.4 (kA)
